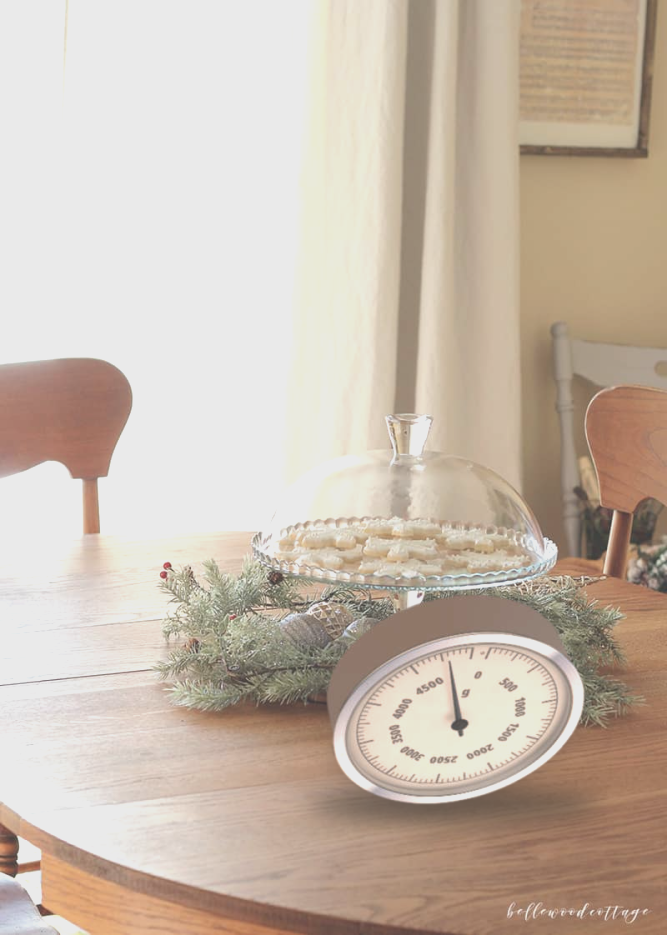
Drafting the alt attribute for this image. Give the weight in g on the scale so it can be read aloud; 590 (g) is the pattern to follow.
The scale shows 4800 (g)
